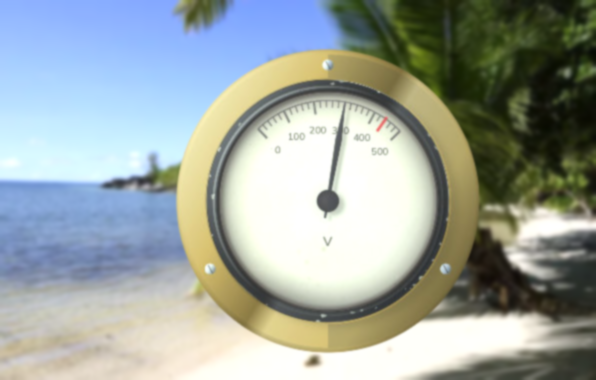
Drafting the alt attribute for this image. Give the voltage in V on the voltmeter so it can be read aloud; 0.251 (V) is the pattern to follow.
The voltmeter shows 300 (V)
